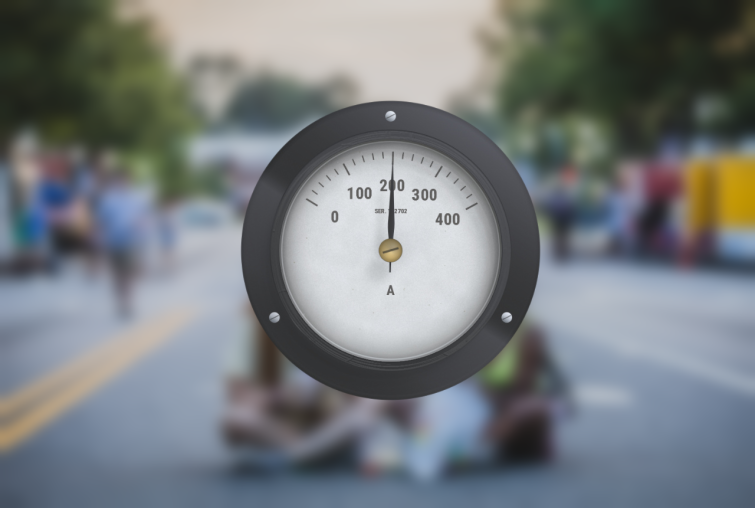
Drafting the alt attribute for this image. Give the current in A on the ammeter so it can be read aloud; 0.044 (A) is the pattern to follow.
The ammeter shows 200 (A)
